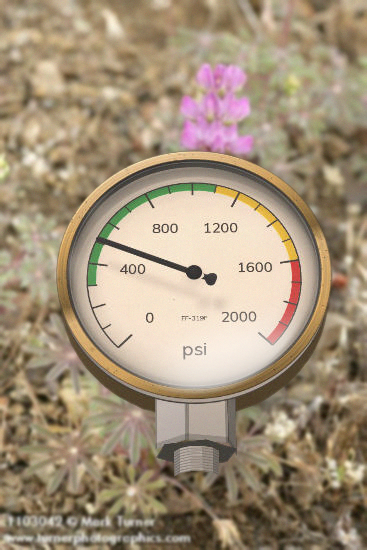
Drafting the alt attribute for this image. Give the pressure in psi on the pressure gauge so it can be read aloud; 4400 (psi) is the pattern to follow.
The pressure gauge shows 500 (psi)
